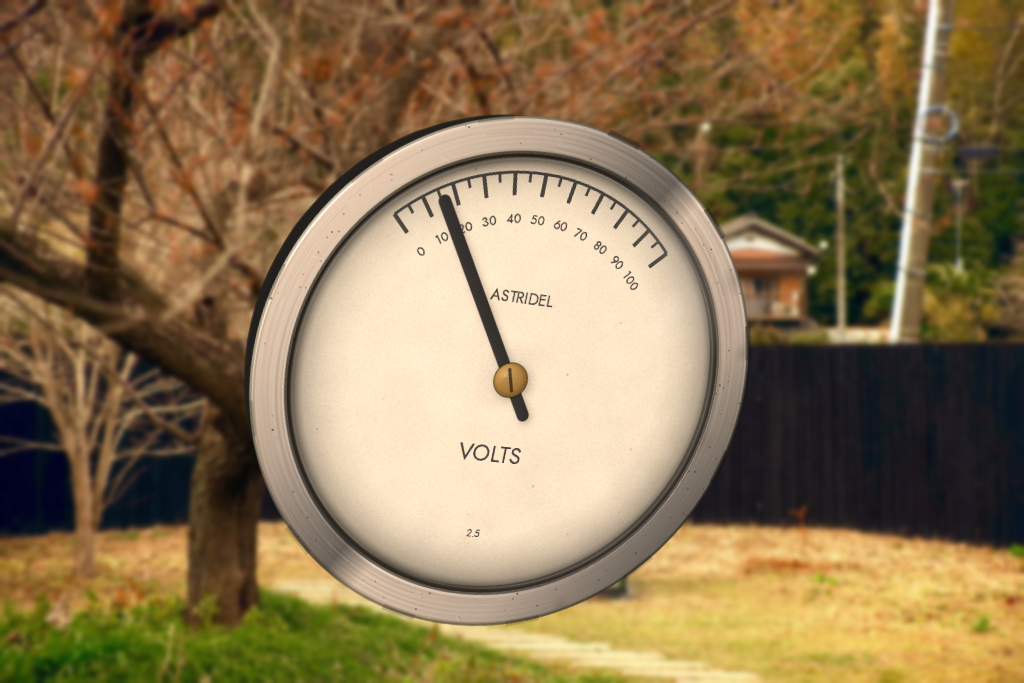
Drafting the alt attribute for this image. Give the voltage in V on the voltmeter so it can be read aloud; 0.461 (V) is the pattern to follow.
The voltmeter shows 15 (V)
